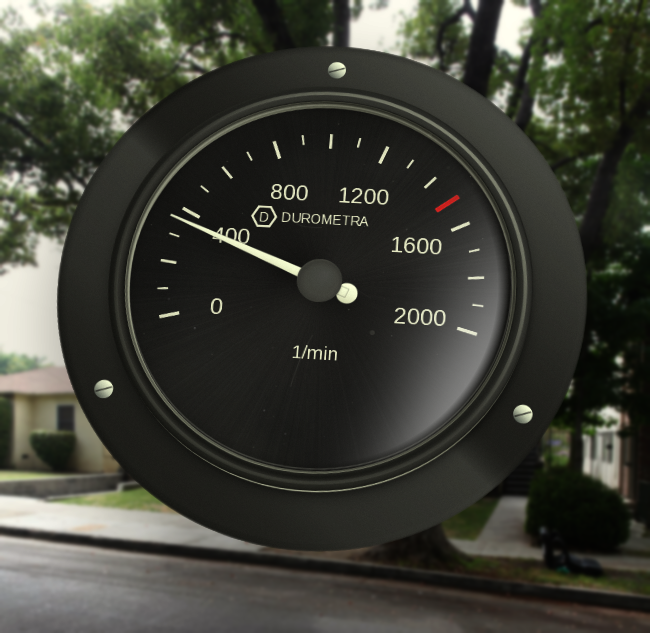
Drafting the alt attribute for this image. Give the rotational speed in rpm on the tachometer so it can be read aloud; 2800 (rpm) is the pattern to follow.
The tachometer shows 350 (rpm)
